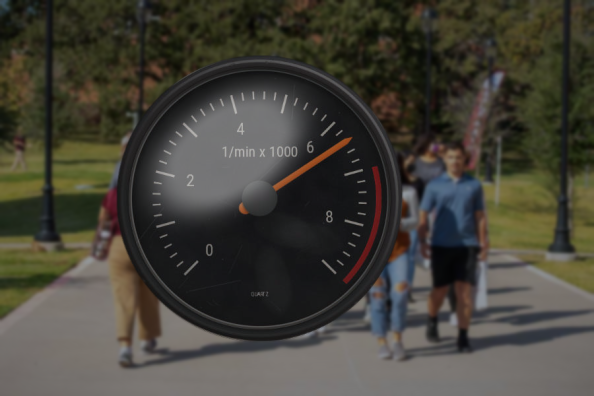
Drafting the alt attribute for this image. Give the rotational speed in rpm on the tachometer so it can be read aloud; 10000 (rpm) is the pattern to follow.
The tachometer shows 6400 (rpm)
